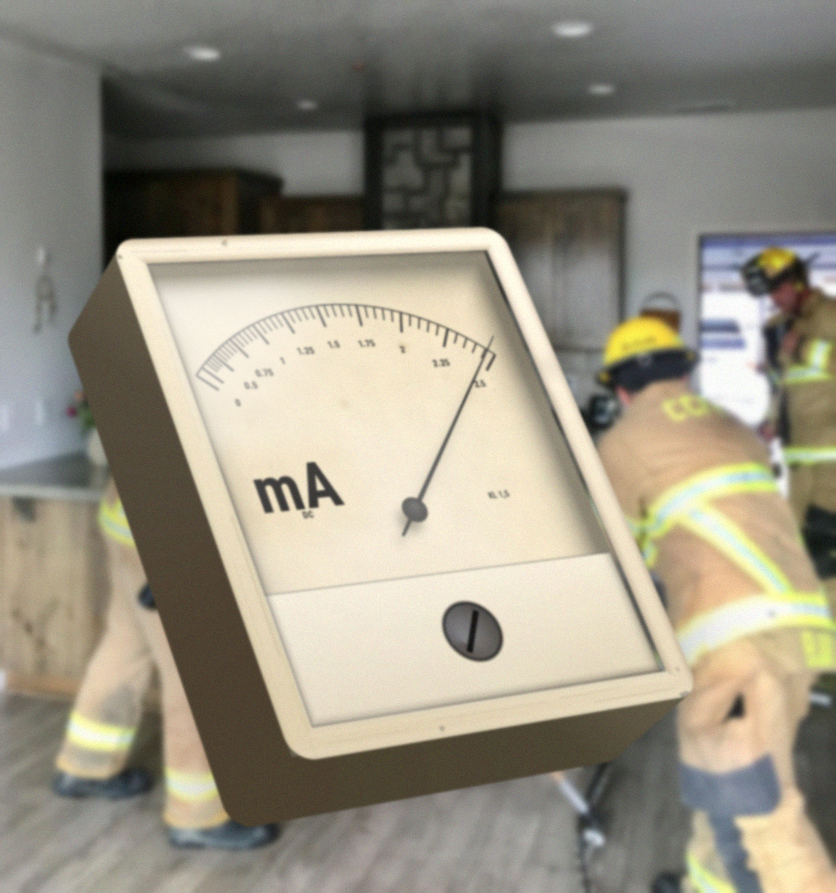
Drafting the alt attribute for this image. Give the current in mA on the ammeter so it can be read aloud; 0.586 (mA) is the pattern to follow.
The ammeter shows 2.45 (mA)
